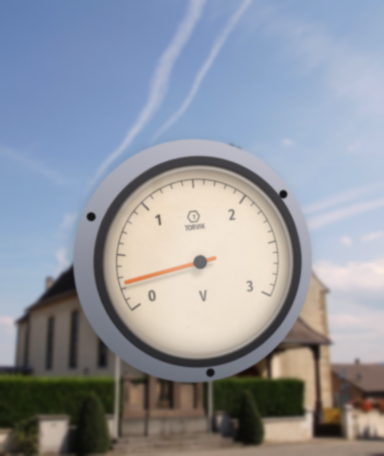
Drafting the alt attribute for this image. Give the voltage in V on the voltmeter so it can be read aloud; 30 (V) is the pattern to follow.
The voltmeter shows 0.25 (V)
